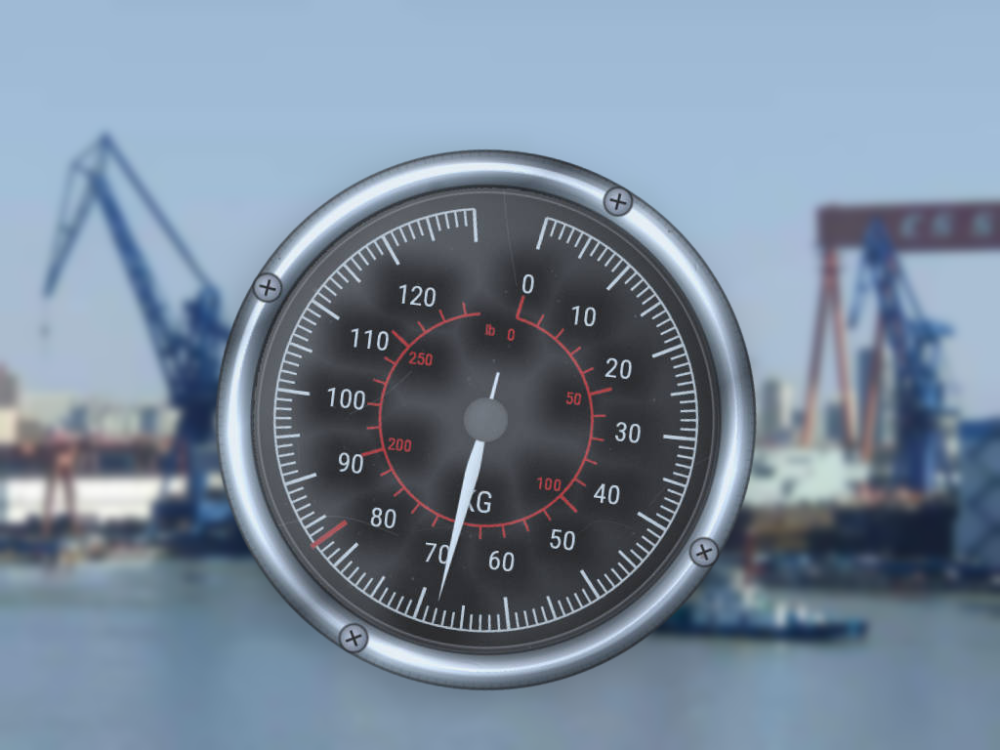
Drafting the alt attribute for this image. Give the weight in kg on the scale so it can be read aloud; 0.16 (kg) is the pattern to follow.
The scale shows 68 (kg)
